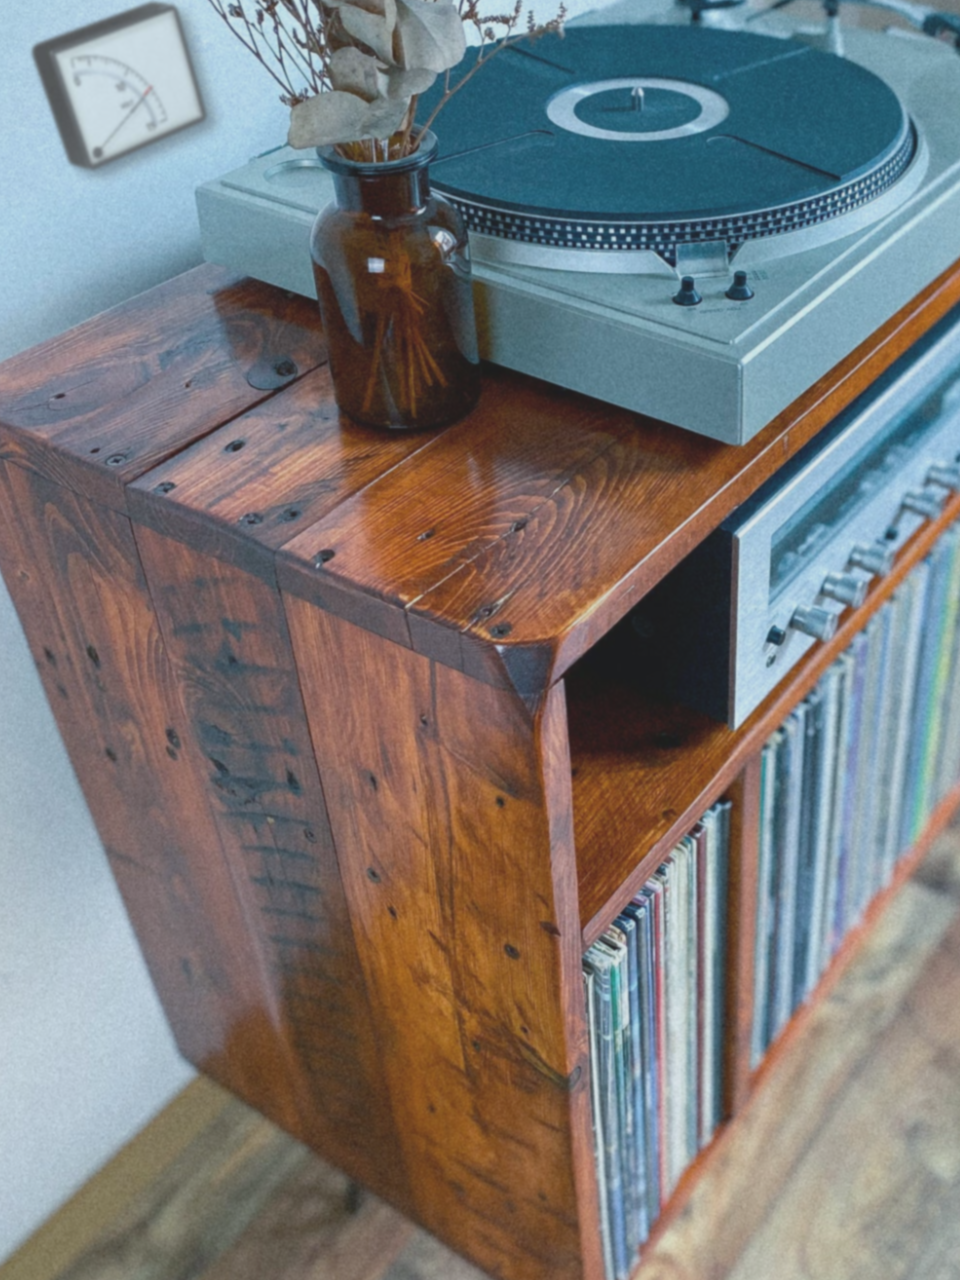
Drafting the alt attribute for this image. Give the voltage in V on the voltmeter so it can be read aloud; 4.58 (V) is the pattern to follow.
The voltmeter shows 12.5 (V)
